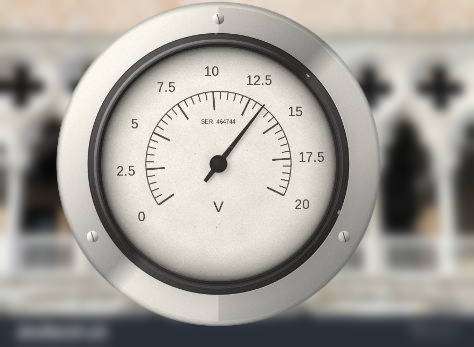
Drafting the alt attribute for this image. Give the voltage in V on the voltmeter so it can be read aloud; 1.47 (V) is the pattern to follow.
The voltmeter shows 13.5 (V)
